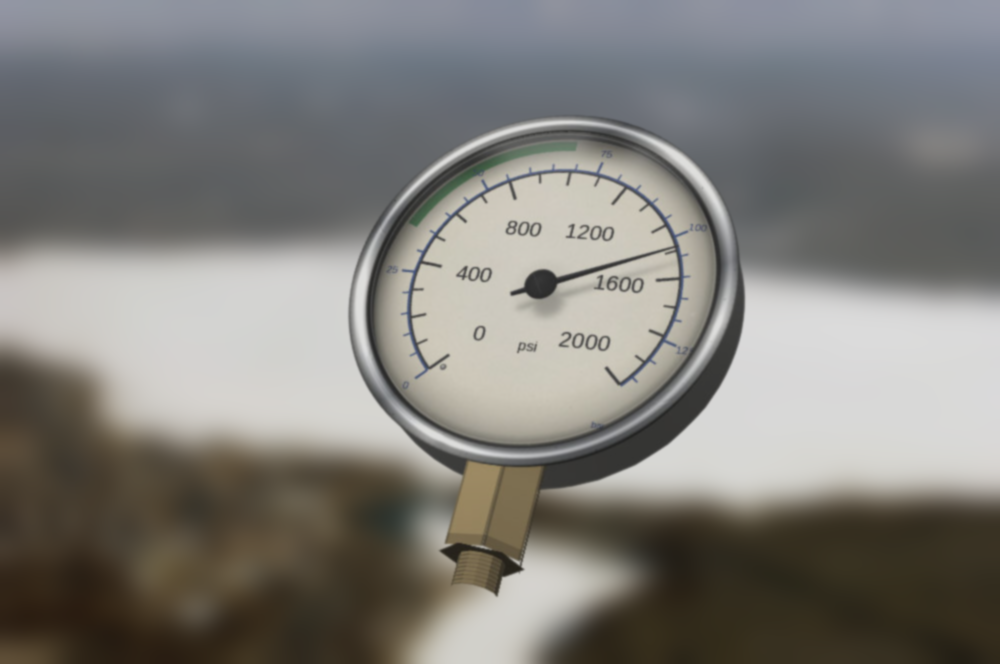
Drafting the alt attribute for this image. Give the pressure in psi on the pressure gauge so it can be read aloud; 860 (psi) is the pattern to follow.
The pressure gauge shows 1500 (psi)
